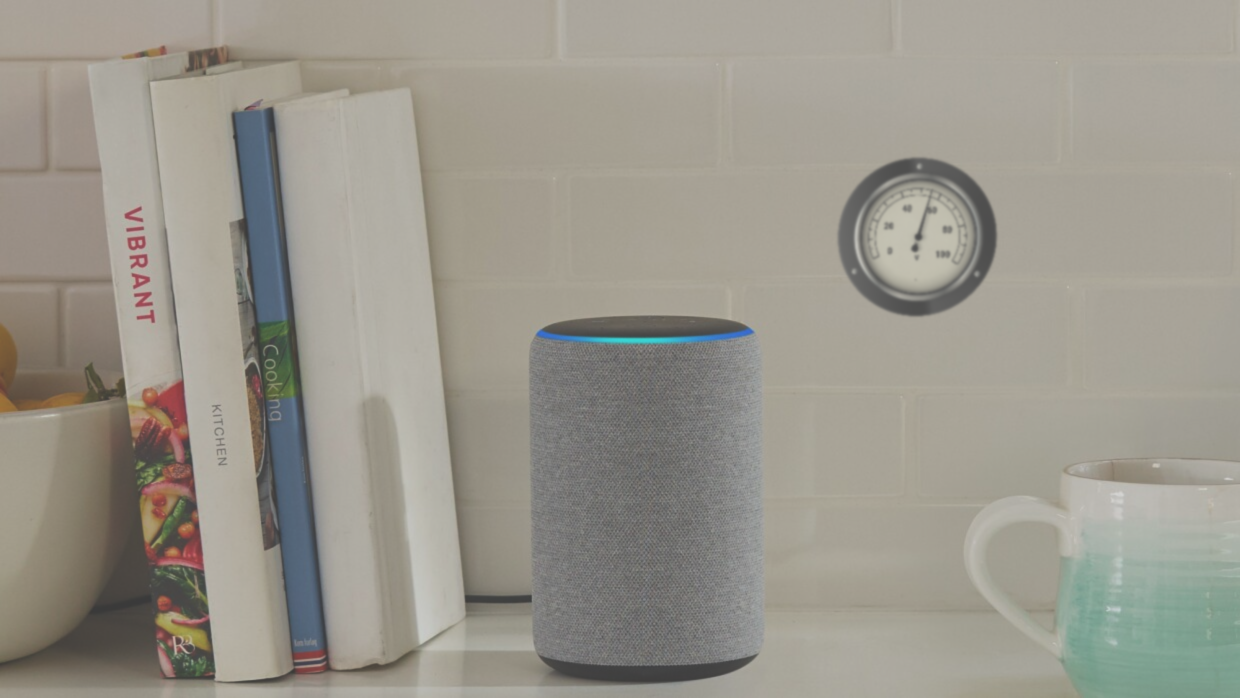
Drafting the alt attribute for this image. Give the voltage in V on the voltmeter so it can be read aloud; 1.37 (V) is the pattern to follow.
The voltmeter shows 55 (V)
